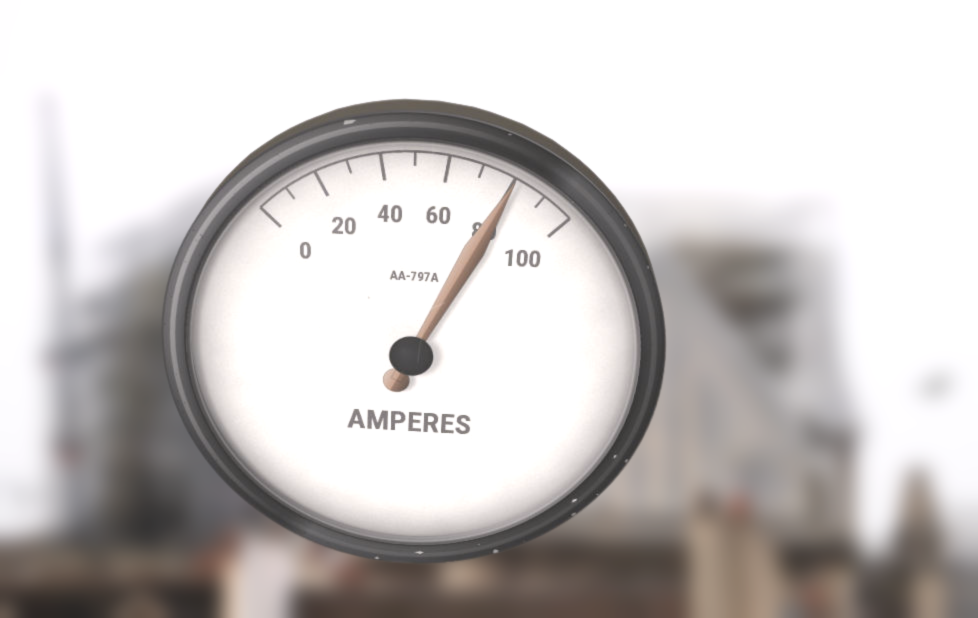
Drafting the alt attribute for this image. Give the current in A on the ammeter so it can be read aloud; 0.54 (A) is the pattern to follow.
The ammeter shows 80 (A)
